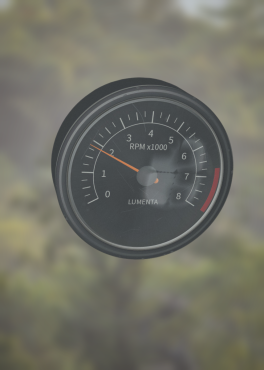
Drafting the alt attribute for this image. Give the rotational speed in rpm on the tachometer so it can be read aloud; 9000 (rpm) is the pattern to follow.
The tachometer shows 1875 (rpm)
